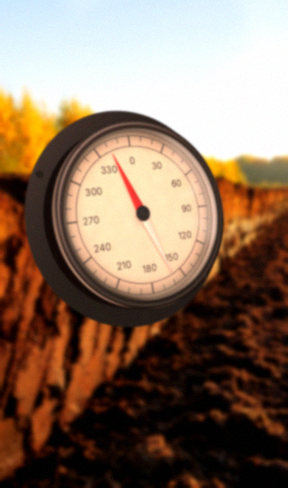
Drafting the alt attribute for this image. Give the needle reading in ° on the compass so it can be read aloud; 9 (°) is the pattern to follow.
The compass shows 340 (°)
